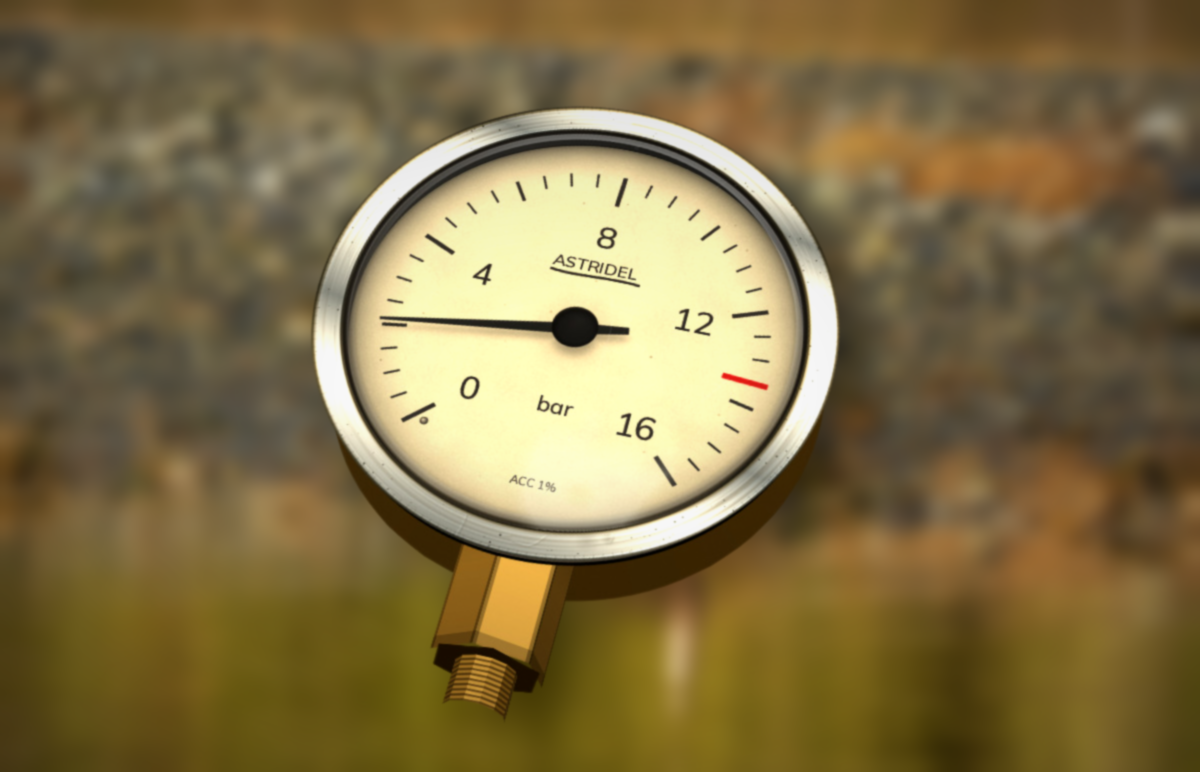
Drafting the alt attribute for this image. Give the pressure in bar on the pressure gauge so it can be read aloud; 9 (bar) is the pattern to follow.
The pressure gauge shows 2 (bar)
